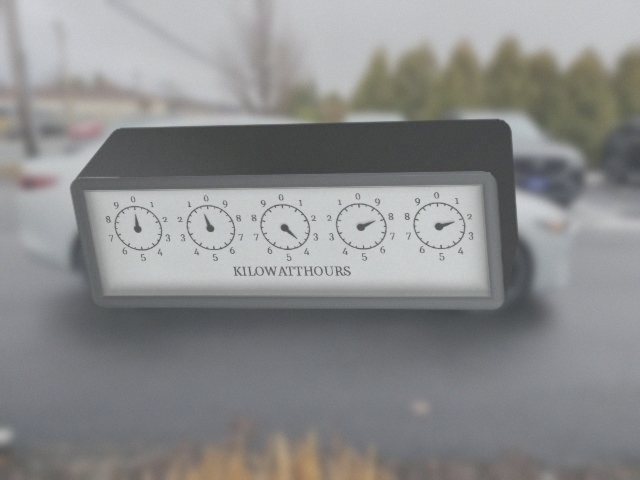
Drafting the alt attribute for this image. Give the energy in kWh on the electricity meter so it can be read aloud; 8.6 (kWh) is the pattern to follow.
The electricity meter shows 382 (kWh)
